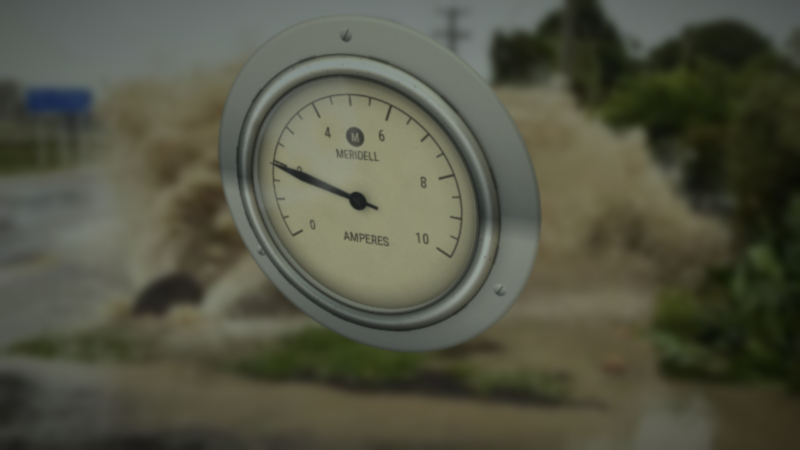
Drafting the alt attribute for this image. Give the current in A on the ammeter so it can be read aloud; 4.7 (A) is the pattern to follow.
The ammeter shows 2 (A)
